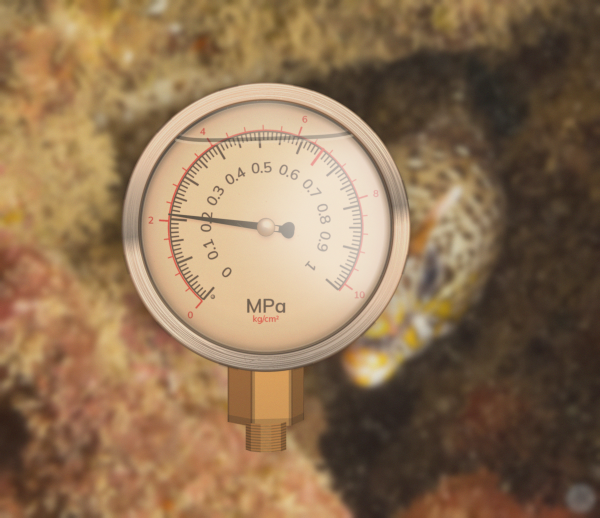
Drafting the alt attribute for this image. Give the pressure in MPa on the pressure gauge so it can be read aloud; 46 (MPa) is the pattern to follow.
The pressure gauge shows 0.21 (MPa)
